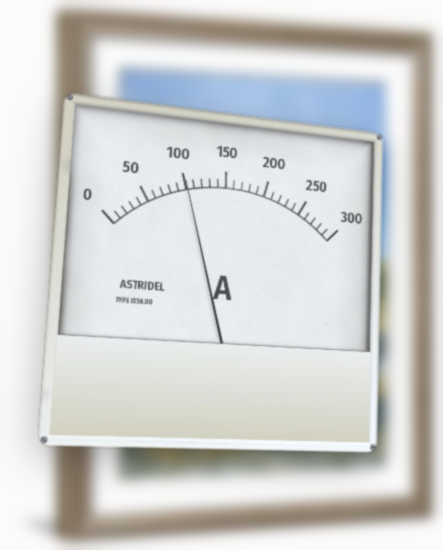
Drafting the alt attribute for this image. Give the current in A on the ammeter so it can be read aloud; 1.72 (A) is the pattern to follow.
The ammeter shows 100 (A)
